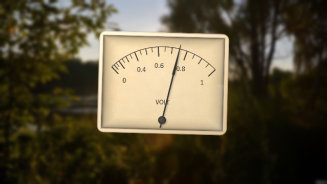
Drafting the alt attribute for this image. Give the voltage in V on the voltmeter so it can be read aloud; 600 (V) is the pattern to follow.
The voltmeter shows 0.75 (V)
